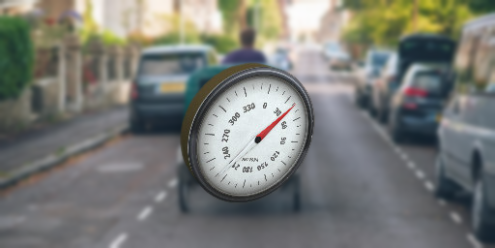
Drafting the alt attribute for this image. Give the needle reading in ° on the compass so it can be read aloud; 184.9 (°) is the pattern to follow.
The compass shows 40 (°)
